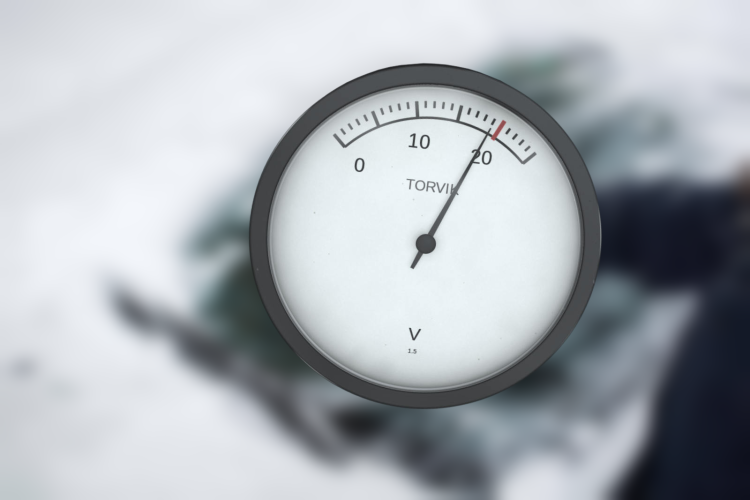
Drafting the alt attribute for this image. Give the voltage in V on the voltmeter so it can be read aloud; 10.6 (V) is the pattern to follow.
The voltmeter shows 19 (V)
